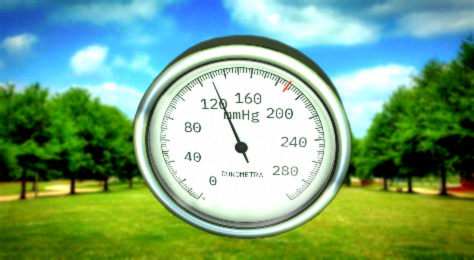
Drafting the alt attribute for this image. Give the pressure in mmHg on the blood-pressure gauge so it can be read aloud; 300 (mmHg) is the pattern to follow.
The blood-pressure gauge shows 130 (mmHg)
